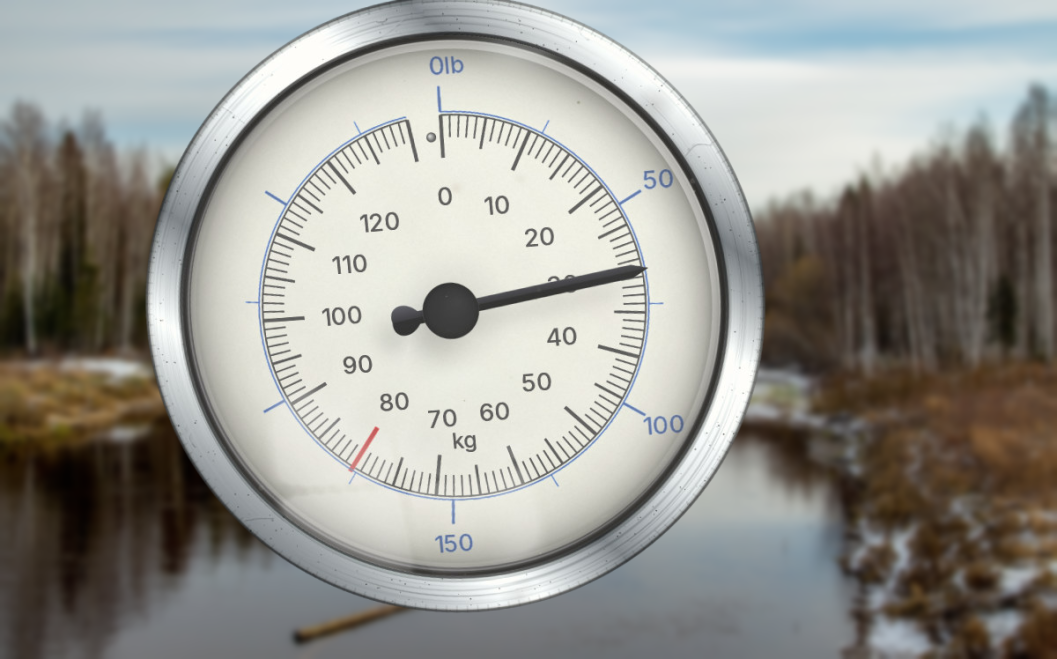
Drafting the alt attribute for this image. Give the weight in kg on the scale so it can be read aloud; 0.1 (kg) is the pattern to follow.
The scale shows 30 (kg)
